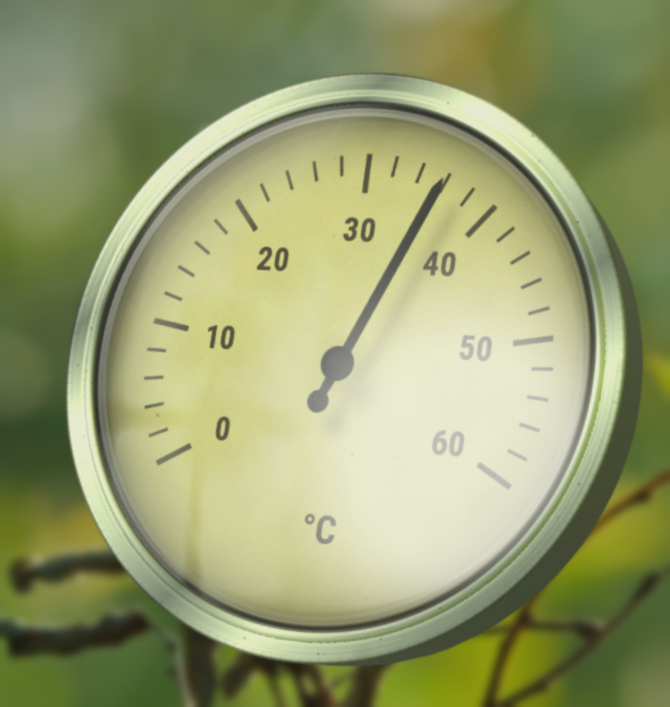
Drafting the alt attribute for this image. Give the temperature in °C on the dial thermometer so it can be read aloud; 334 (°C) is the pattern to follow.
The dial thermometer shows 36 (°C)
